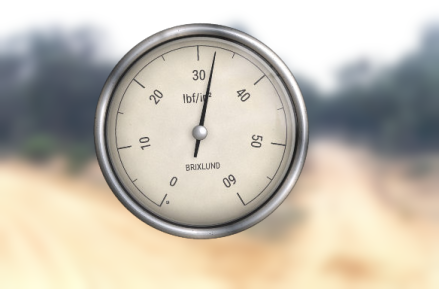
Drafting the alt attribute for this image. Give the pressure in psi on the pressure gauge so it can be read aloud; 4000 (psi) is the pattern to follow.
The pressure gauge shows 32.5 (psi)
